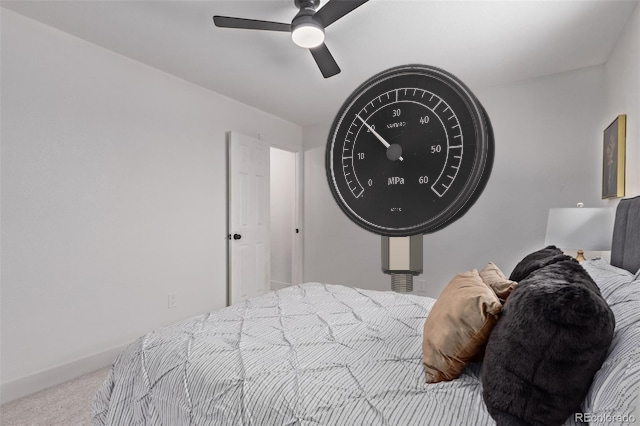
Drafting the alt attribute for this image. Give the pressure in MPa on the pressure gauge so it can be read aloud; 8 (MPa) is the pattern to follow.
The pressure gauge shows 20 (MPa)
